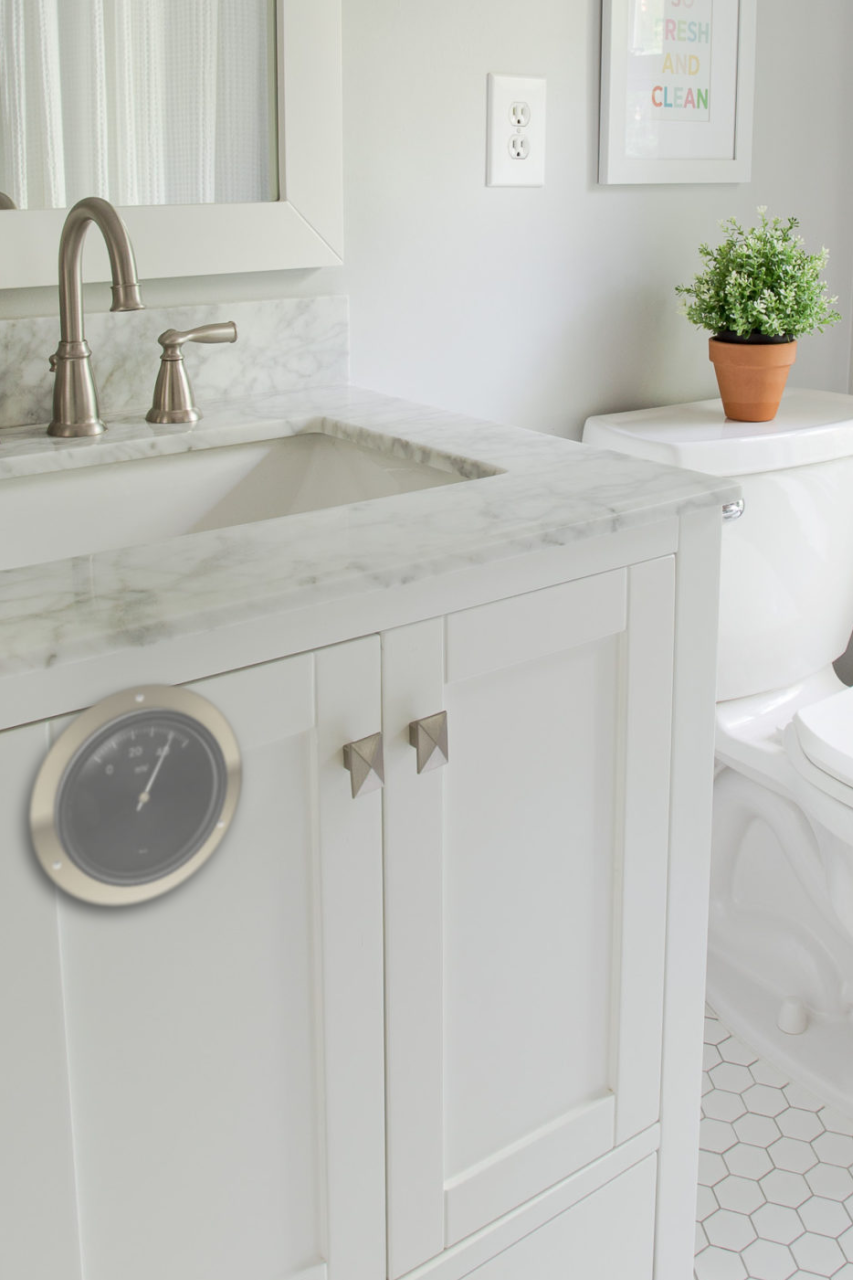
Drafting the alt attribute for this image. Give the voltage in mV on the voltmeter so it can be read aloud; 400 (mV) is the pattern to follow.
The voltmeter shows 40 (mV)
